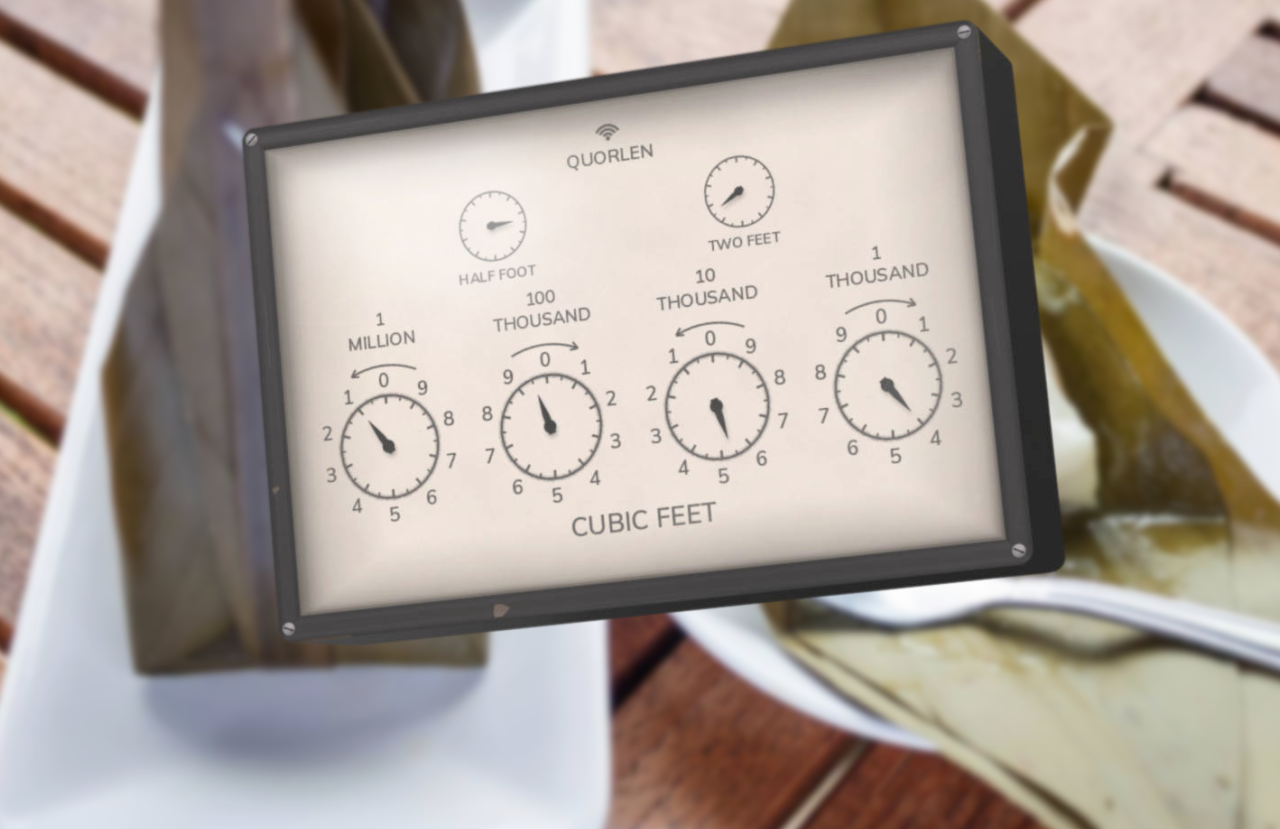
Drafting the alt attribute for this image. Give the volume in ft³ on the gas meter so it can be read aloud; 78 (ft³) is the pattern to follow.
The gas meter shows 95400 (ft³)
